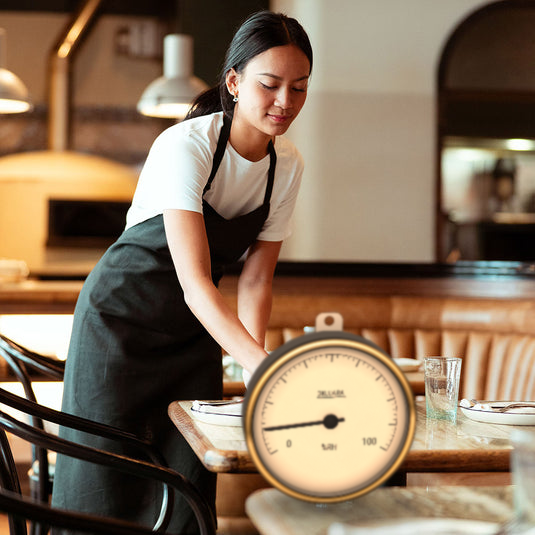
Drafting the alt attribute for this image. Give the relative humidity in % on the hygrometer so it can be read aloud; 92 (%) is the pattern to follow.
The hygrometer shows 10 (%)
